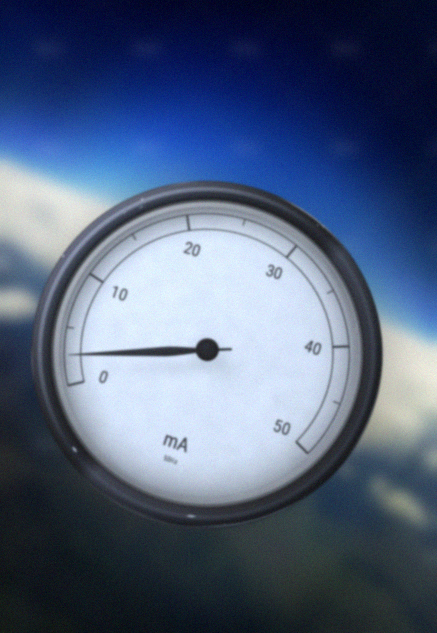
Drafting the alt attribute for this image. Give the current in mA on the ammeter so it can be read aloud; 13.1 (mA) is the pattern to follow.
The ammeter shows 2.5 (mA)
